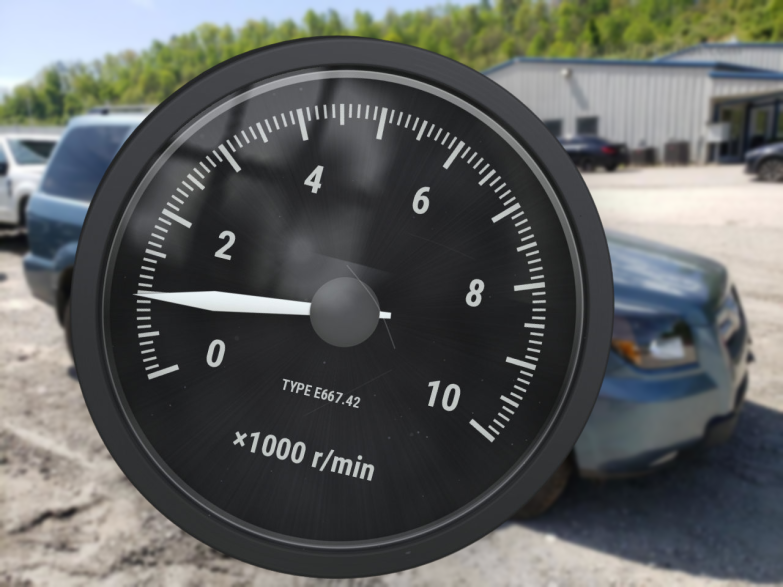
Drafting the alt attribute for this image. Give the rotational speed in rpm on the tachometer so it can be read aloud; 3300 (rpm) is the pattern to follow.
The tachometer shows 1000 (rpm)
